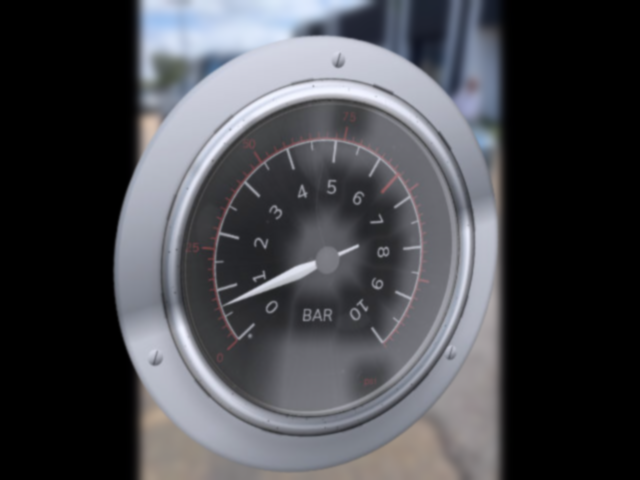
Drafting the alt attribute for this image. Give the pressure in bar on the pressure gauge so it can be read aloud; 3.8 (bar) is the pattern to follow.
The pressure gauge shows 0.75 (bar)
